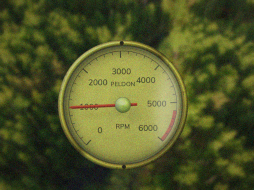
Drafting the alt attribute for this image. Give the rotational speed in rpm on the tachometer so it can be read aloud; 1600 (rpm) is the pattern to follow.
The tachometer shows 1000 (rpm)
